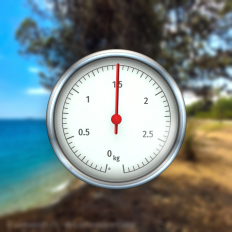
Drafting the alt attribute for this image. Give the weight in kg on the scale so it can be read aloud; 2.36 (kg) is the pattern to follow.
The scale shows 1.5 (kg)
